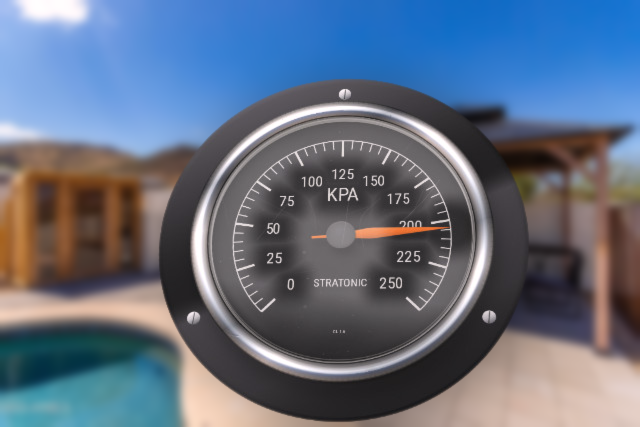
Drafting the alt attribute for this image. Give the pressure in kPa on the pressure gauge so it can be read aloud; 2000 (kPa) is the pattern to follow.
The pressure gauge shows 205 (kPa)
